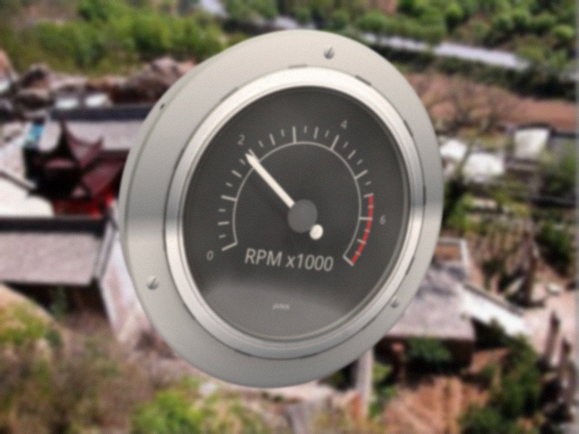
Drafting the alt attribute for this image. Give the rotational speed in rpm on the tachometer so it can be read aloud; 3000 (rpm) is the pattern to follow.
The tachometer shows 1875 (rpm)
